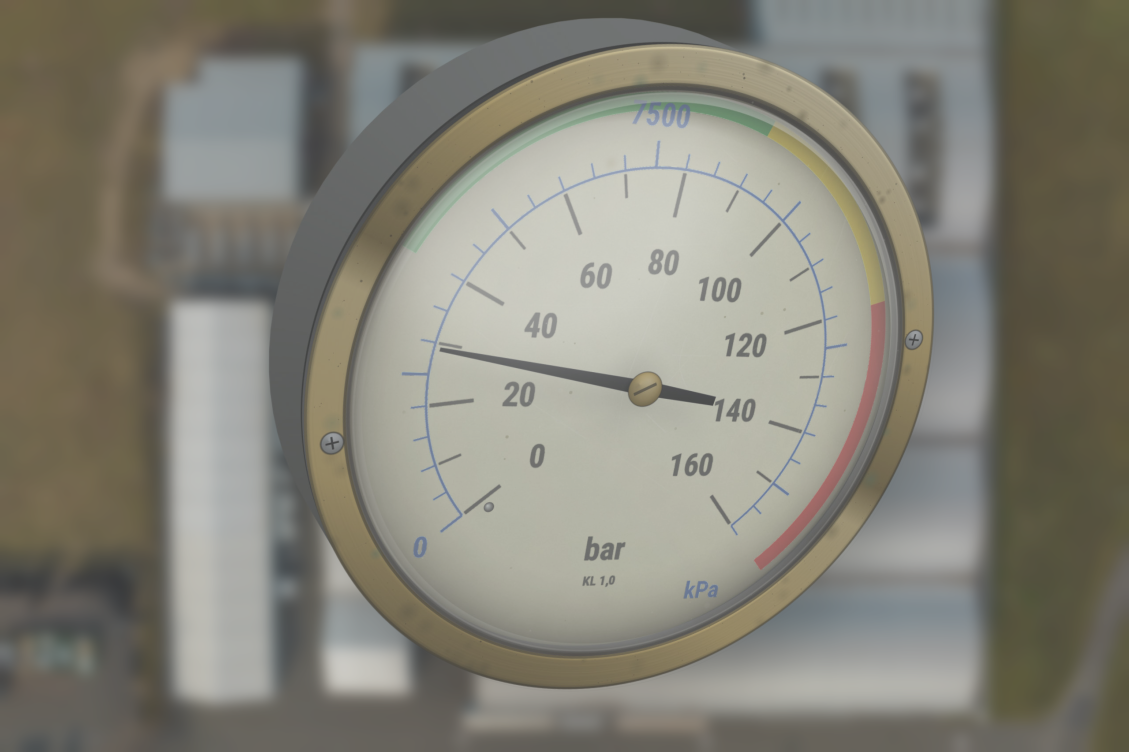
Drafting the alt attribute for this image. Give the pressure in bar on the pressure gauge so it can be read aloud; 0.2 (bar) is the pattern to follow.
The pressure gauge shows 30 (bar)
